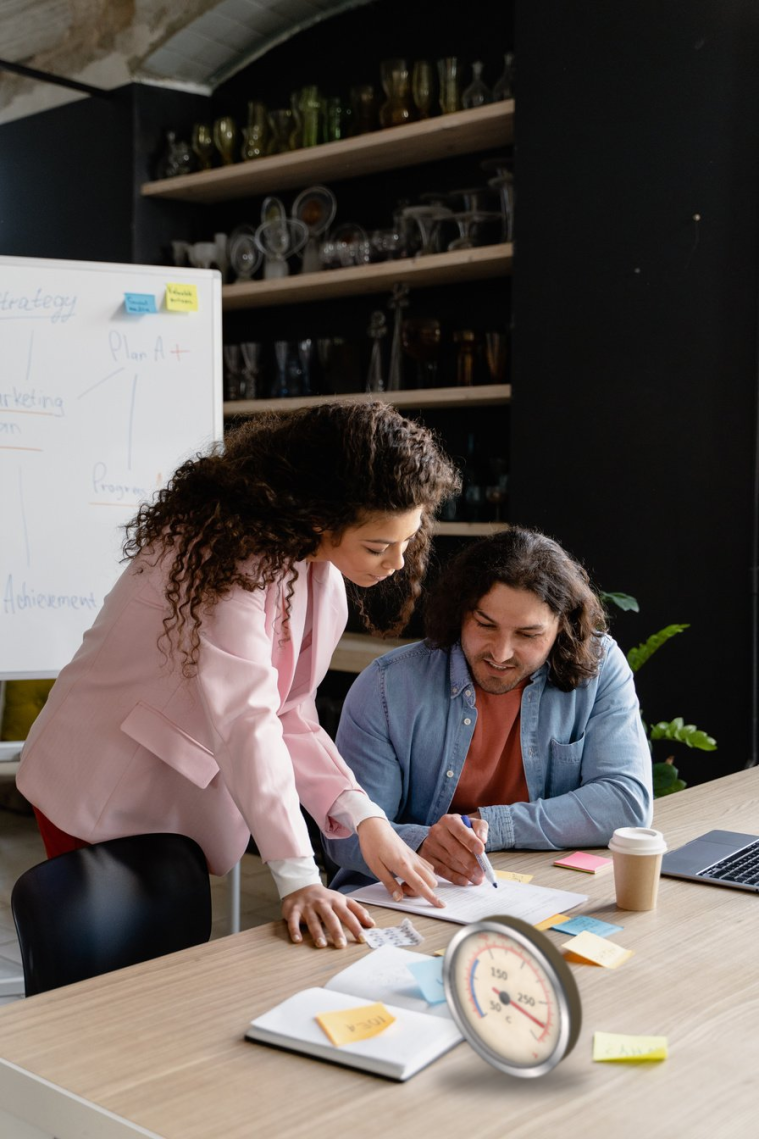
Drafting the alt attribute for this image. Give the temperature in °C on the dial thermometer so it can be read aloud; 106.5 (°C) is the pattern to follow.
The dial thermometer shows 275 (°C)
